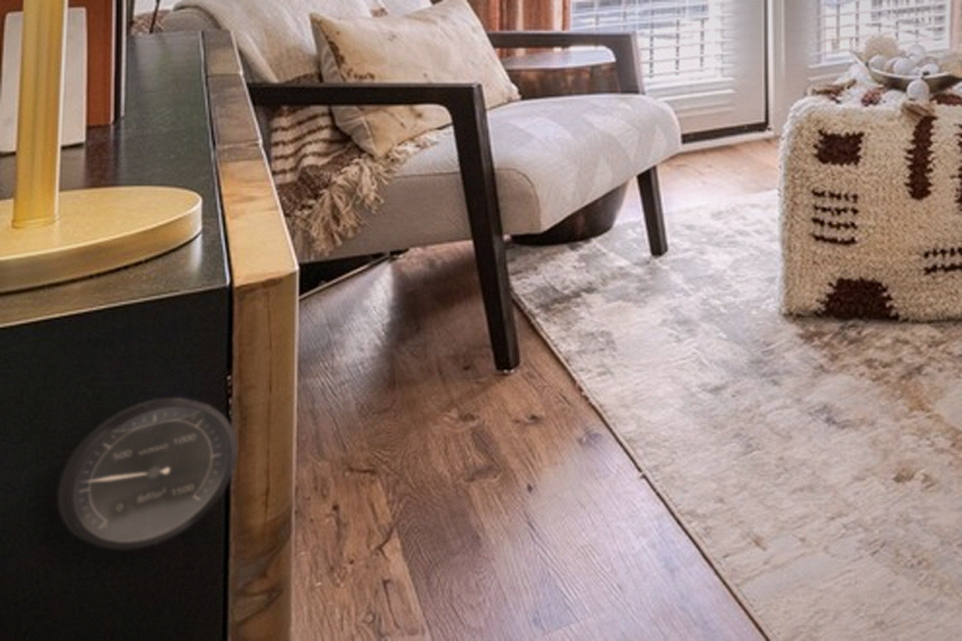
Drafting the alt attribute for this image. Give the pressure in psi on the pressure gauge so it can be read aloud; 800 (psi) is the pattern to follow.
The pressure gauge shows 300 (psi)
